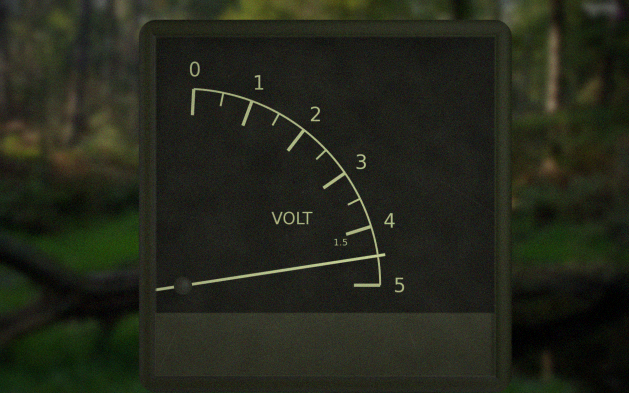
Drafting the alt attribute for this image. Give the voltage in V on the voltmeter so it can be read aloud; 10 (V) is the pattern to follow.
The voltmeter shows 4.5 (V)
